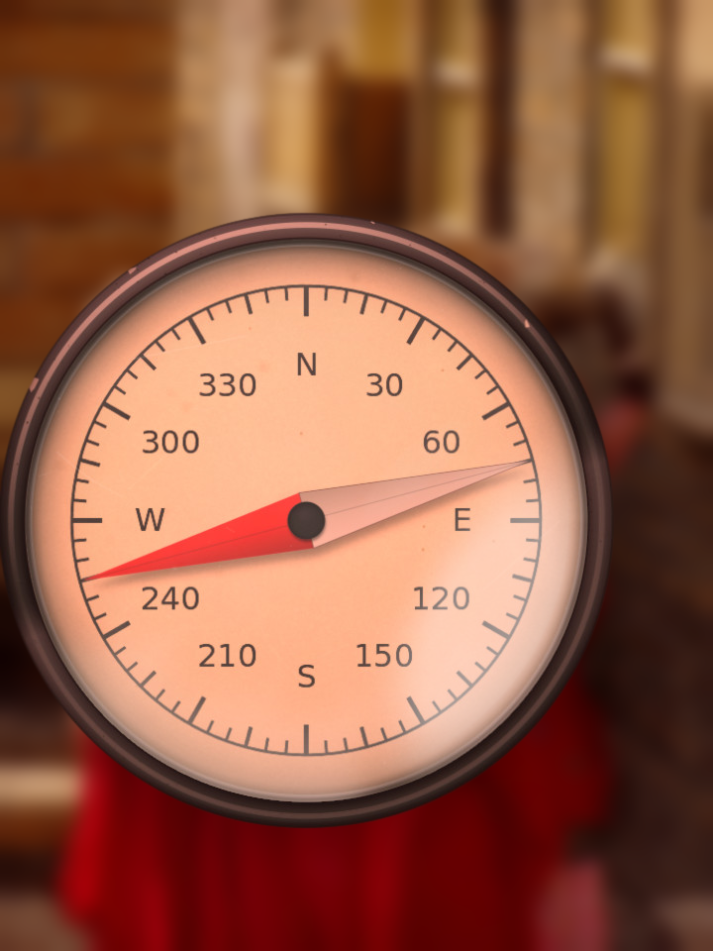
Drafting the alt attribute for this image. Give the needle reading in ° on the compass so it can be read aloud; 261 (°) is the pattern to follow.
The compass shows 255 (°)
